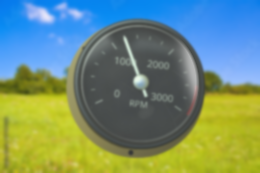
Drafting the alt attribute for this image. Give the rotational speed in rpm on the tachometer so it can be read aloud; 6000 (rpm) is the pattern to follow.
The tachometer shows 1200 (rpm)
